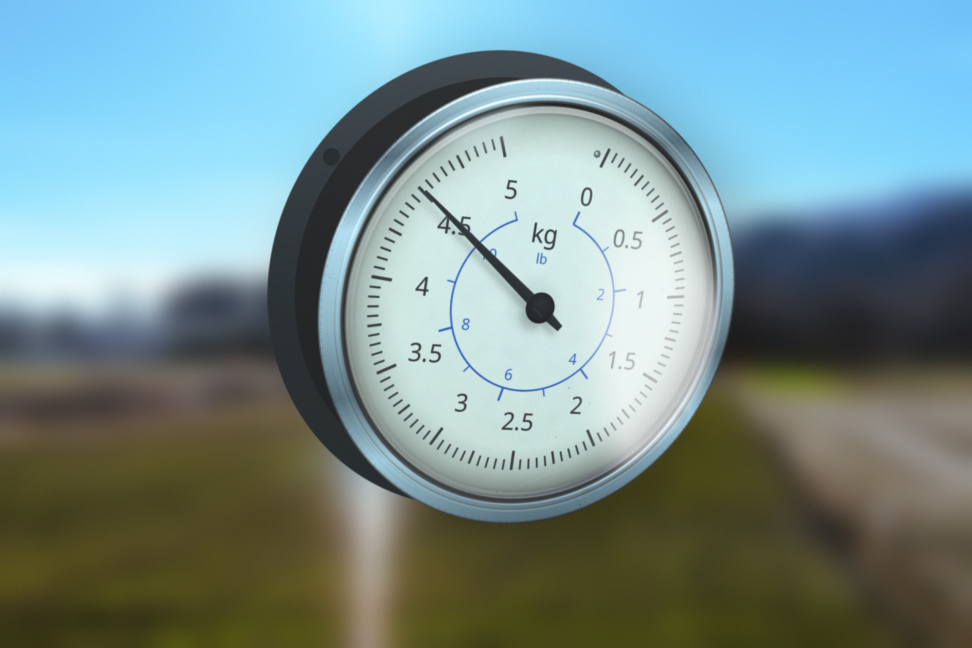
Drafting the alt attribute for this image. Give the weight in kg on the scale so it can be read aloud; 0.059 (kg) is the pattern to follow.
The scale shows 4.5 (kg)
